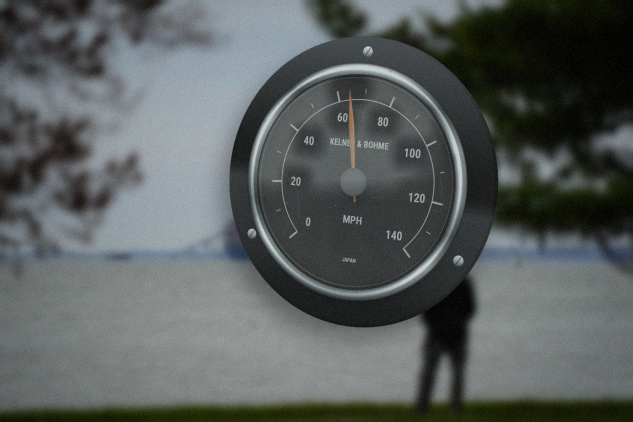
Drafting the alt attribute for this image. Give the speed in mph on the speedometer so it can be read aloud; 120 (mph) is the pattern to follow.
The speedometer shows 65 (mph)
